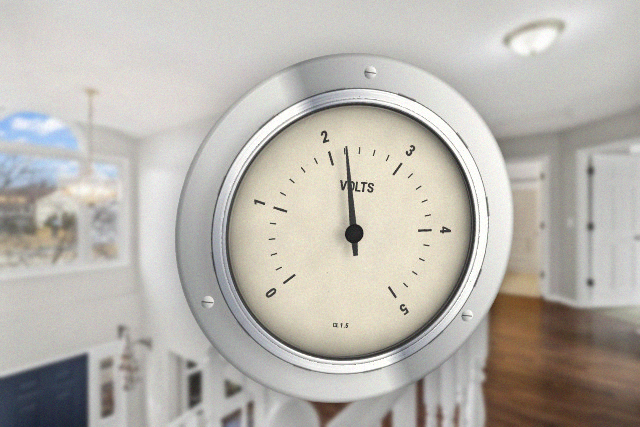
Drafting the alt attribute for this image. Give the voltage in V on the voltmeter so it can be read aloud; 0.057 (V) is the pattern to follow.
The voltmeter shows 2.2 (V)
